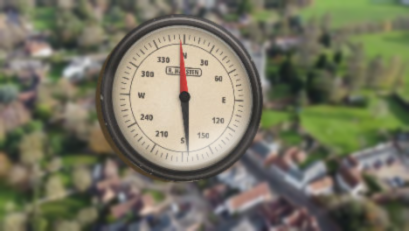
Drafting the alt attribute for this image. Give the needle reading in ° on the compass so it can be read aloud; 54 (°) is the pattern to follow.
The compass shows 355 (°)
